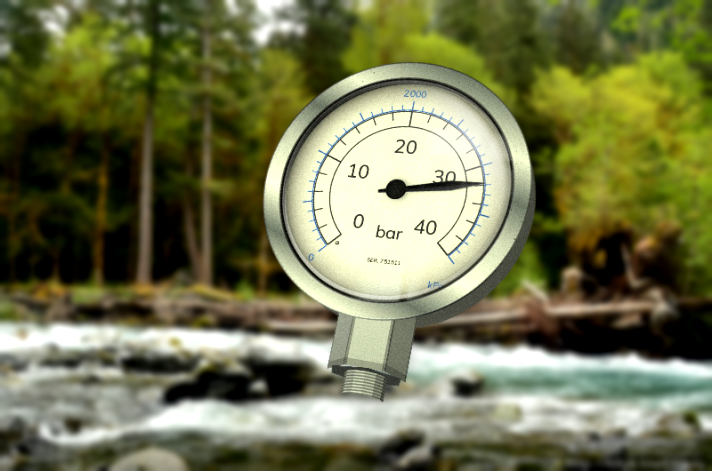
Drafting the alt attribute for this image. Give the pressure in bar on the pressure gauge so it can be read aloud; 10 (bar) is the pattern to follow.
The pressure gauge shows 32 (bar)
